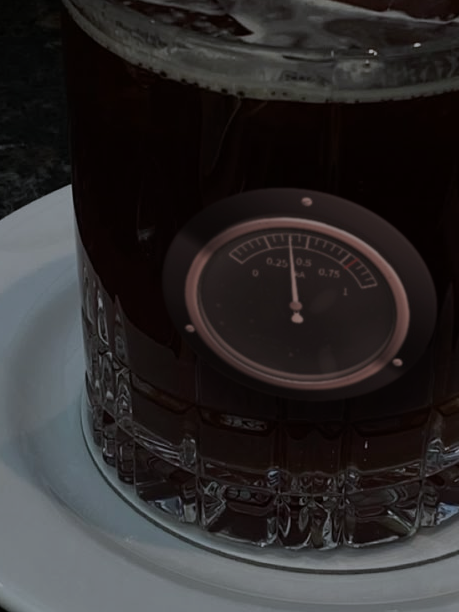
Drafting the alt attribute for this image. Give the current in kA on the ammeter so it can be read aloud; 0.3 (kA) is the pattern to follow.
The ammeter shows 0.4 (kA)
